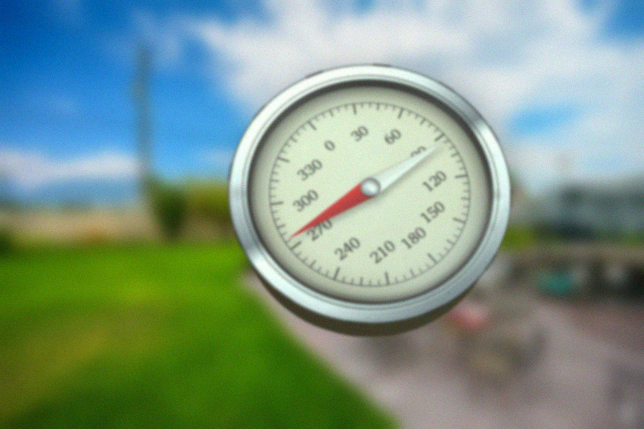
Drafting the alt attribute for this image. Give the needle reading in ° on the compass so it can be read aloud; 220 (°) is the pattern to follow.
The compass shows 275 (°)
